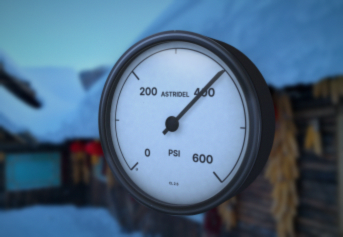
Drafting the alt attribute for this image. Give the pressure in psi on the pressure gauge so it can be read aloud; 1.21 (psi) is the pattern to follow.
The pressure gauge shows 400 (psi)
